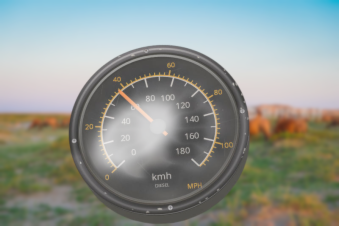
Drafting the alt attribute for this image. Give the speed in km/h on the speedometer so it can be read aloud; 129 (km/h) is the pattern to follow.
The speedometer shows 60 (km/h)
